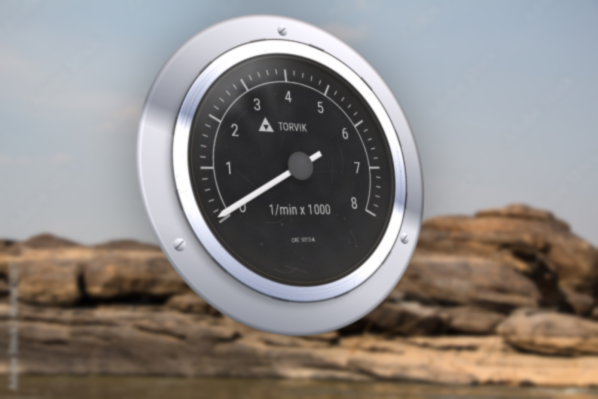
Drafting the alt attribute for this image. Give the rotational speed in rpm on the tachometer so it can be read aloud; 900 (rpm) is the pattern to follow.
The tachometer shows 100 (rpm)
